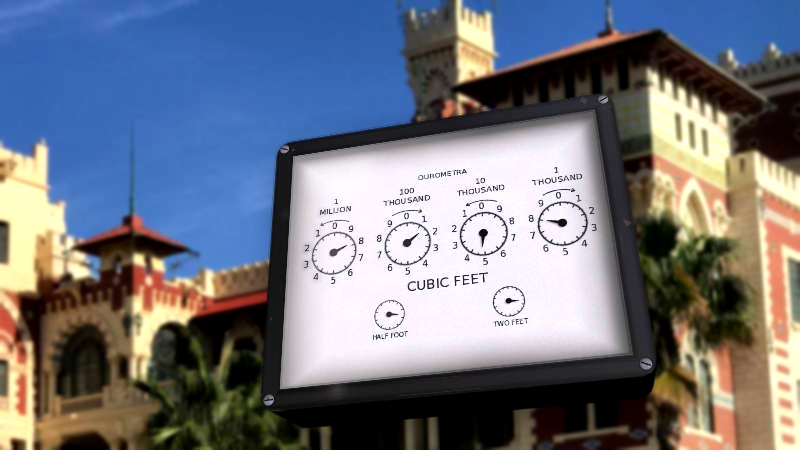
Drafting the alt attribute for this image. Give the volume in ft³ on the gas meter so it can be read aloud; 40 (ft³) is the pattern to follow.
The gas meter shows 814800 (ft³)
